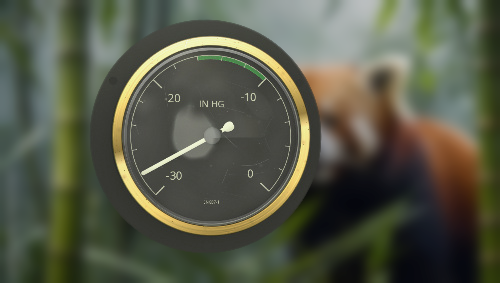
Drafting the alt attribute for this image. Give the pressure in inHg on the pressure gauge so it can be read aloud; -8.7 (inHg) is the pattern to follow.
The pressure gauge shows -28 (inHg)
